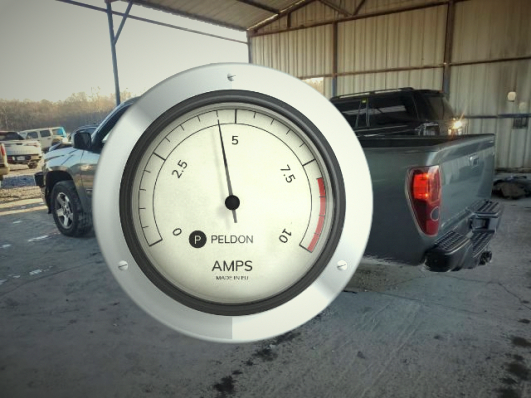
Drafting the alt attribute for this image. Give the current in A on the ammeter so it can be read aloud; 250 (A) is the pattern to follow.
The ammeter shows 4.5 (A)
